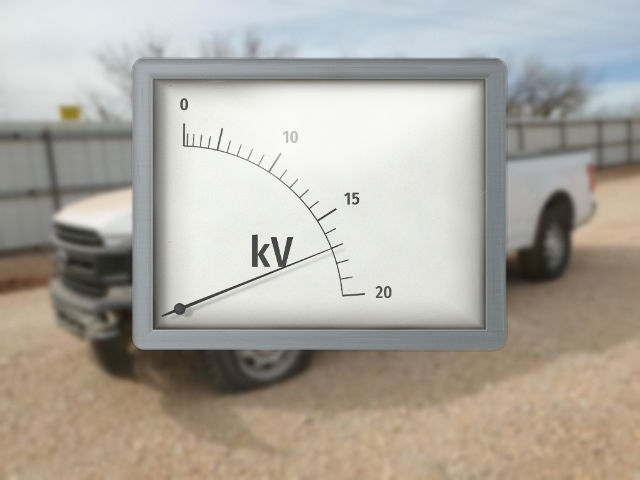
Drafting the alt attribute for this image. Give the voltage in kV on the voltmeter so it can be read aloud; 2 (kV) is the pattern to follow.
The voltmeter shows 17 (kV)
